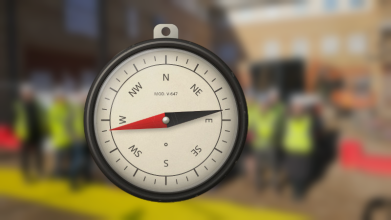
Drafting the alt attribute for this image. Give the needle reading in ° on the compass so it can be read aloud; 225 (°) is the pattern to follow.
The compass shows 260 (°)
